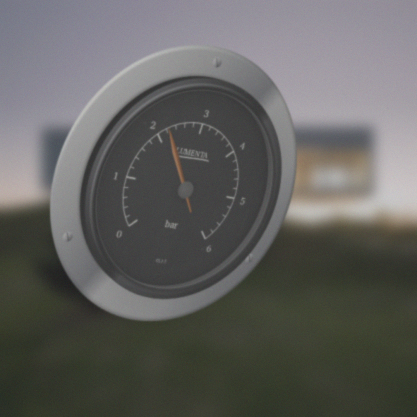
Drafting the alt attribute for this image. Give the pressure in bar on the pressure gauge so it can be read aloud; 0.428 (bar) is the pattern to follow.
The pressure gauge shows 2.2 (bar)
